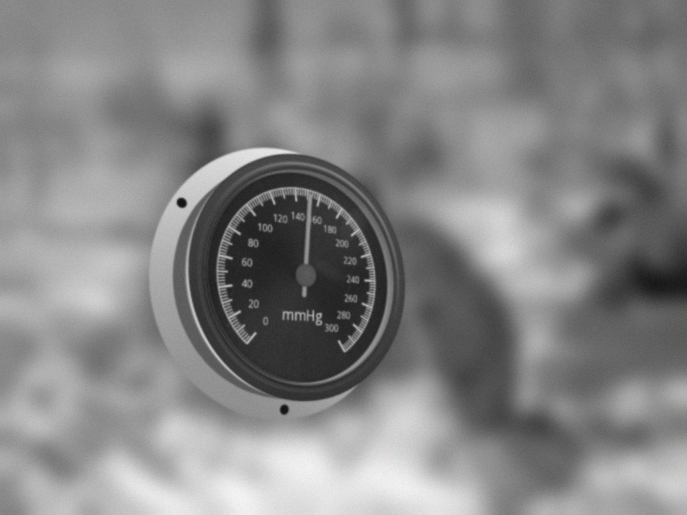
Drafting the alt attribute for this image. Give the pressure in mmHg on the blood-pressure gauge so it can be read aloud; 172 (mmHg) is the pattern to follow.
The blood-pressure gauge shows 150 (mmHg)
